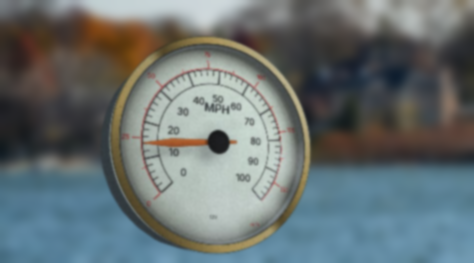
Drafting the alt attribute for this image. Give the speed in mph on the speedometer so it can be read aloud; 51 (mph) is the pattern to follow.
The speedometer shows 14 (mph)
